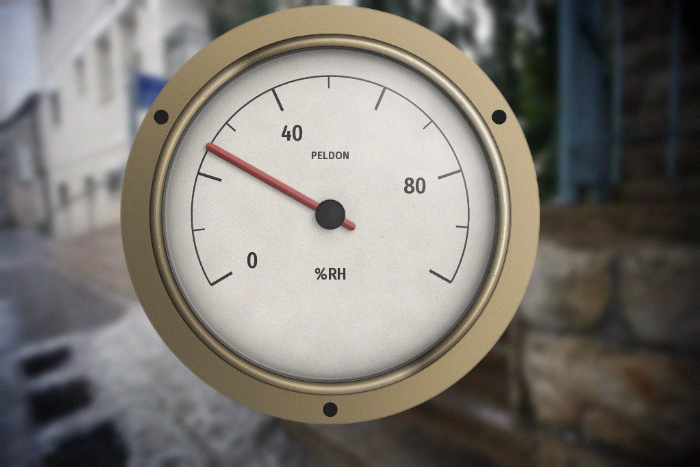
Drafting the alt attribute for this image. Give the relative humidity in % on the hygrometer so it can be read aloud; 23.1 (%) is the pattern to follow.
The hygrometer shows 25 (%)
